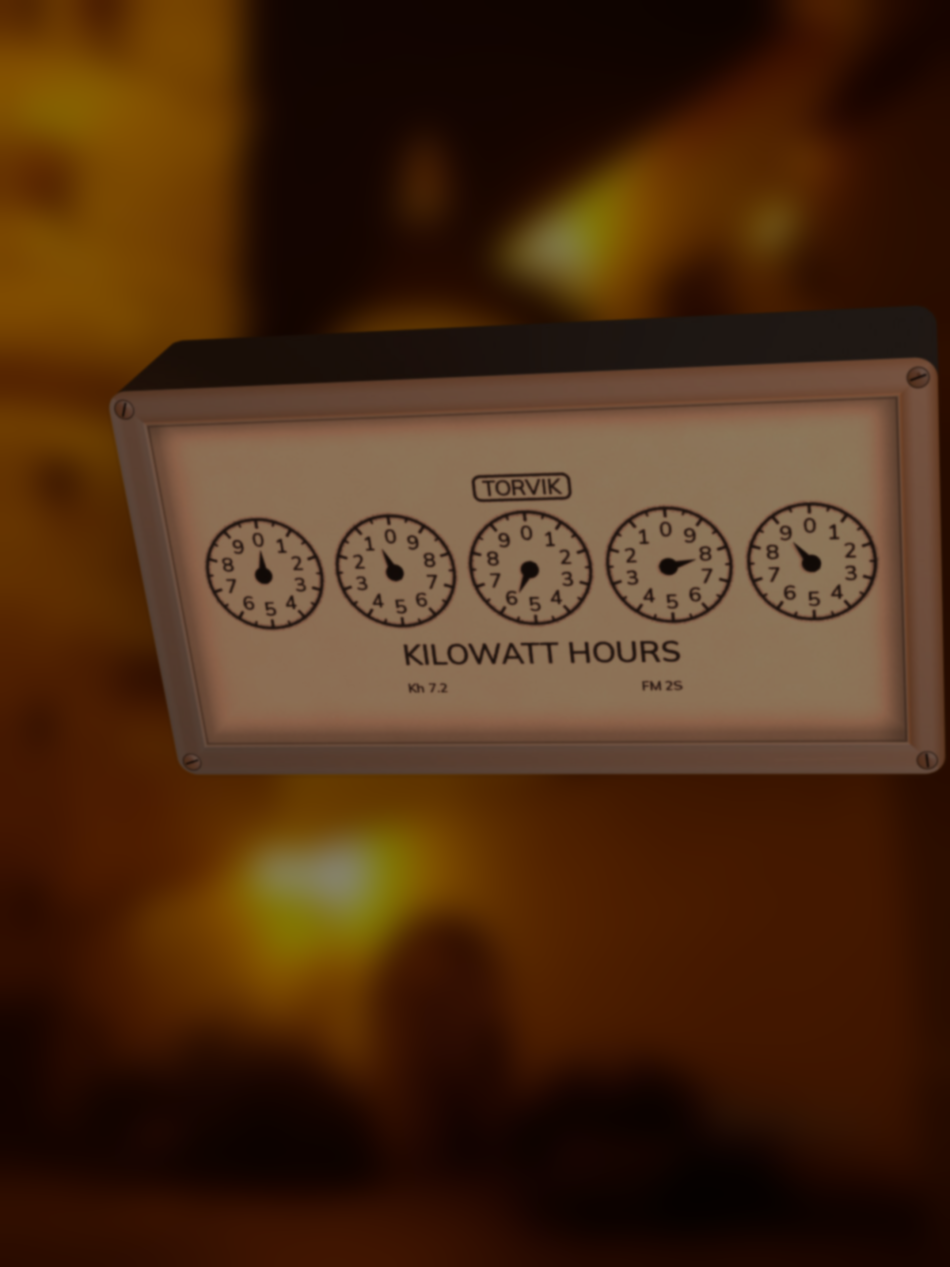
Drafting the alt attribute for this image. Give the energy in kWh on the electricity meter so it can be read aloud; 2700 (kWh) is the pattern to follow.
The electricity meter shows 579 (kWh)
